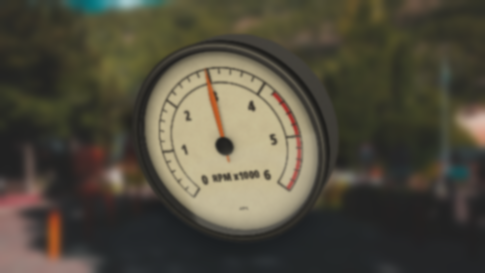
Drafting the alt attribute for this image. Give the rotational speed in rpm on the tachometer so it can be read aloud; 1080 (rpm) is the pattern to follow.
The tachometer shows 3000 (rpm)
